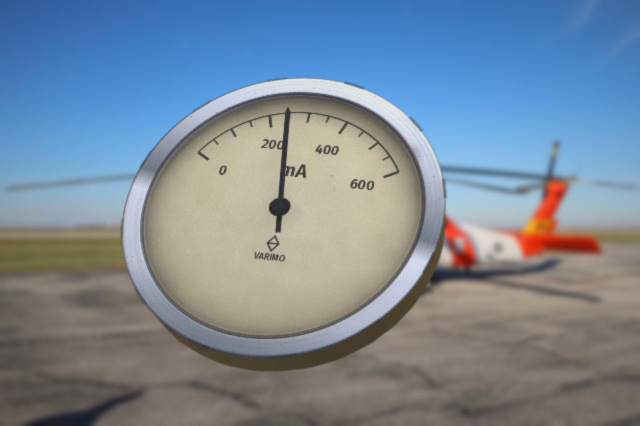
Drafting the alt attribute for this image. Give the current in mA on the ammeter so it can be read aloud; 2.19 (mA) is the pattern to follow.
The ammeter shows 250 (mA)
